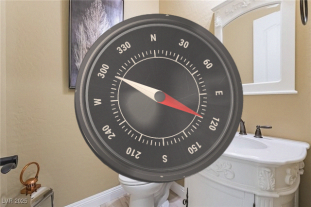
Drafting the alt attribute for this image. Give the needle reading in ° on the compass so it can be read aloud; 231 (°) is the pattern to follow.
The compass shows 120 (°)
